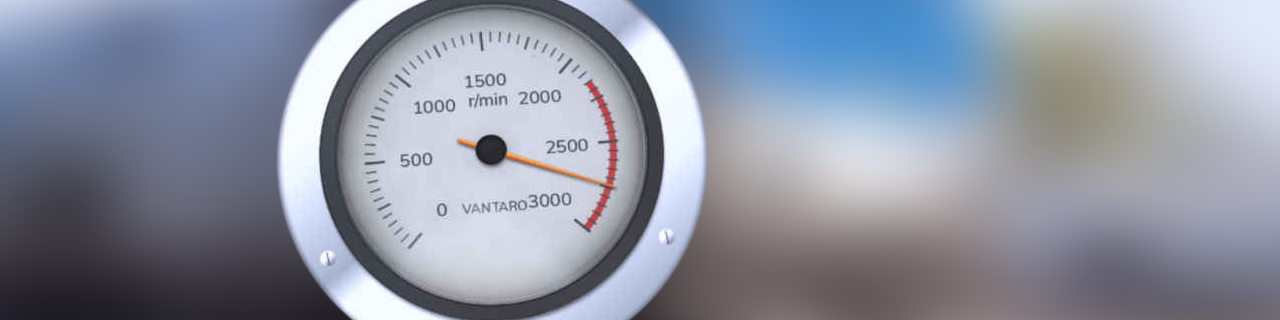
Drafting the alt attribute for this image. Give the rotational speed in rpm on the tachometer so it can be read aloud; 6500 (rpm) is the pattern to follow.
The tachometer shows 2750 (rpm)
